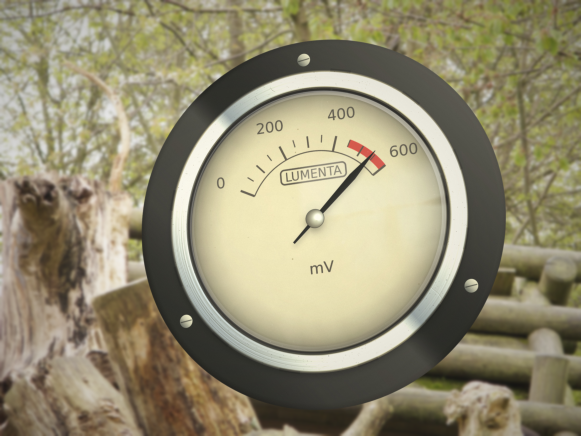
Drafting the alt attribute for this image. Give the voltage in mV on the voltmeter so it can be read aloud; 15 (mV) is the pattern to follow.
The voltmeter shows 550 (mV)
